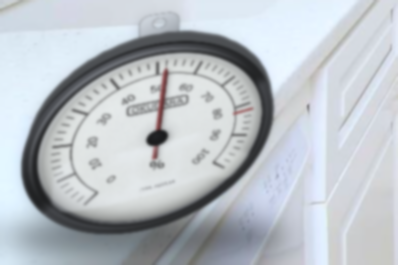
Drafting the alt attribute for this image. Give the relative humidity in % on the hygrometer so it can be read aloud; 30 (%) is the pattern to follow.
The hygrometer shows 52 (%)
